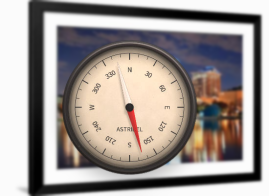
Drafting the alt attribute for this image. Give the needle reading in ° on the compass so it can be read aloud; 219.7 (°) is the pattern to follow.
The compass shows 165 (°)
